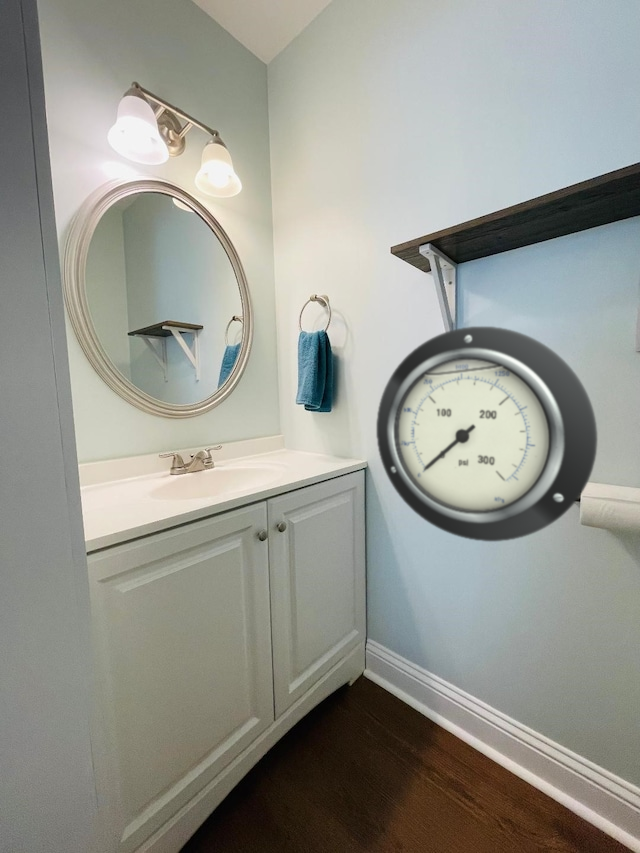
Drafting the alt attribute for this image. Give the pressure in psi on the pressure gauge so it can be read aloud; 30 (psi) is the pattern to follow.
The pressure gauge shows 0 (psi)
